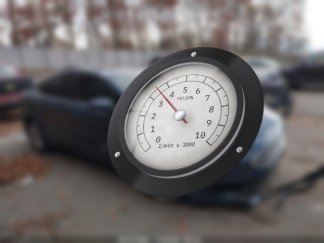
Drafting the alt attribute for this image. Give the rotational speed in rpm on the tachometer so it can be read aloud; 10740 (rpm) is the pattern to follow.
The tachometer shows 3500 (rpm)
